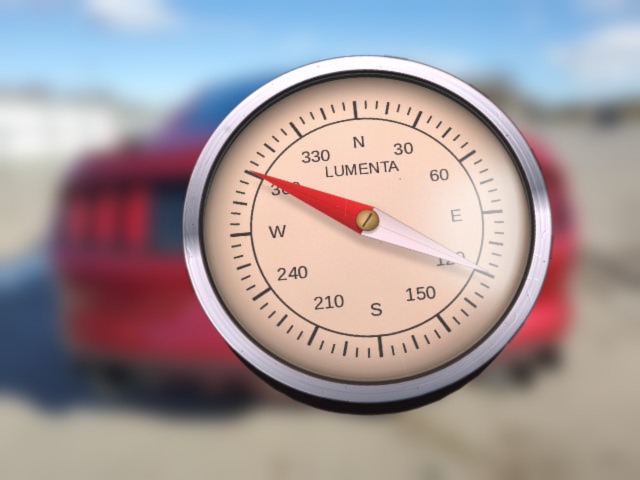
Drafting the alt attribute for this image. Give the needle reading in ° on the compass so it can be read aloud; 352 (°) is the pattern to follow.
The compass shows 300 (°)
